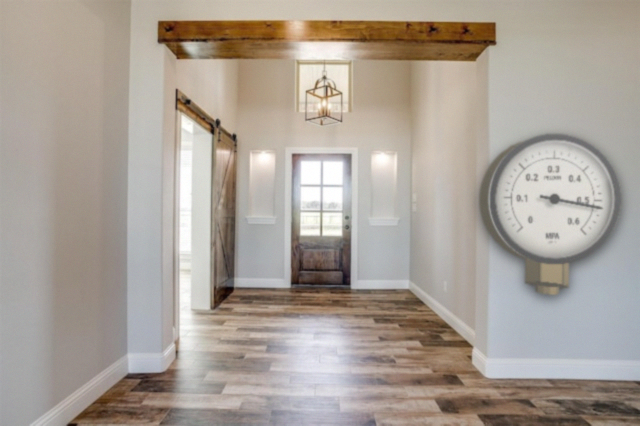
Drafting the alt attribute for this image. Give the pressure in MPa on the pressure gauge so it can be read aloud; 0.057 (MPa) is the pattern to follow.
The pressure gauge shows 0.52 (MPa)
